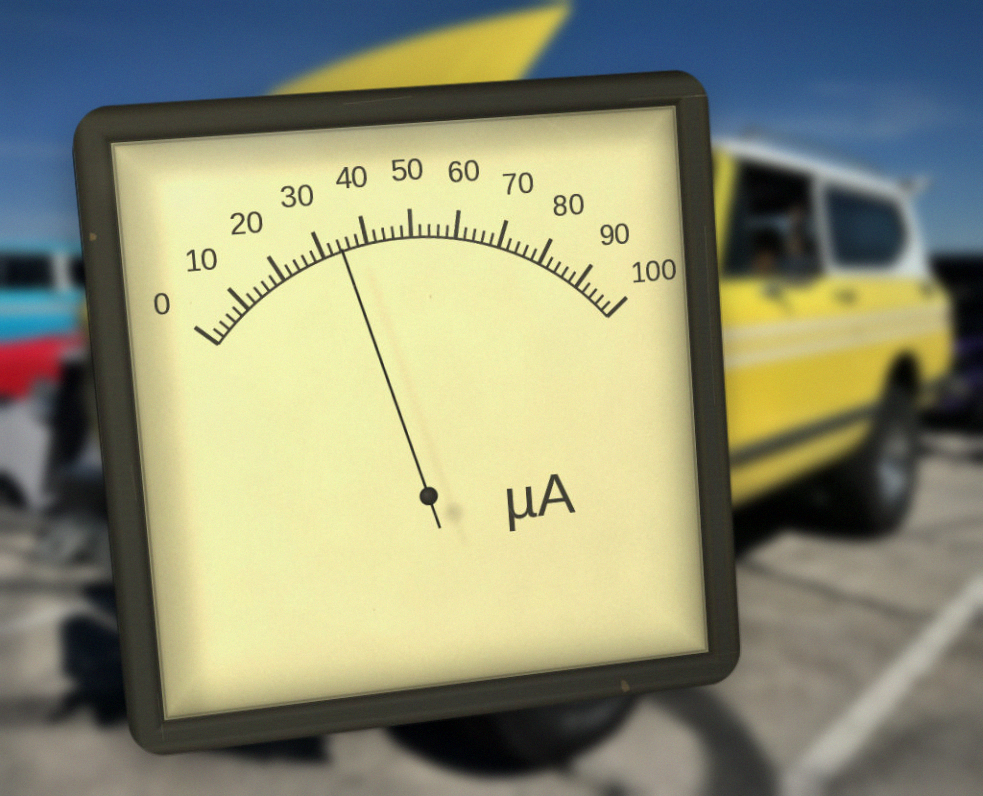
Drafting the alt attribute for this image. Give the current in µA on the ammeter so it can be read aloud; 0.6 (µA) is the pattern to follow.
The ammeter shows 34 (µA)
